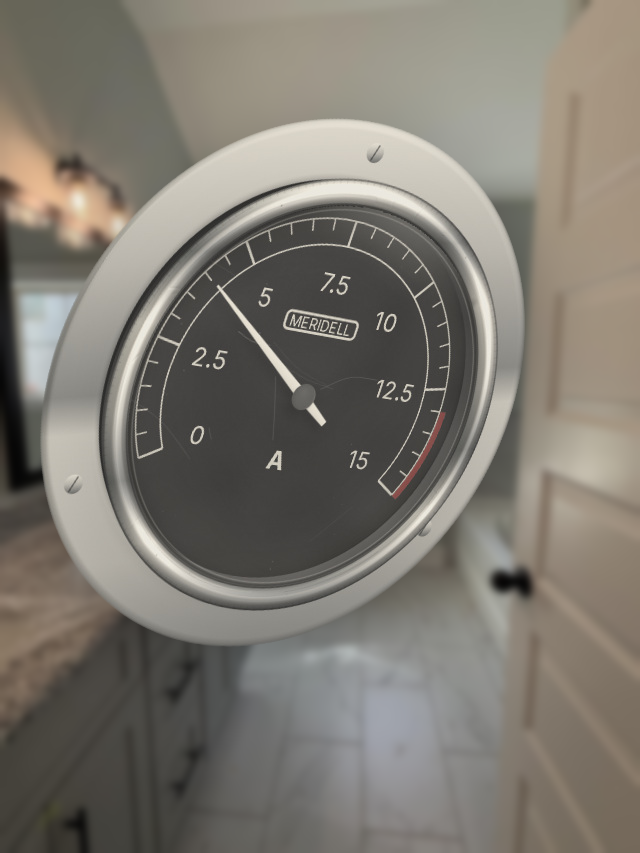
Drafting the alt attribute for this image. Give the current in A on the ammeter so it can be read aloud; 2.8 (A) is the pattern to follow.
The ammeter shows 4 (A)
